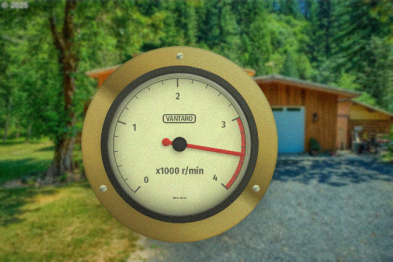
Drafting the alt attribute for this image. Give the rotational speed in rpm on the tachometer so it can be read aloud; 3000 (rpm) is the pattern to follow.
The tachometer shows 3500 (rpm)
